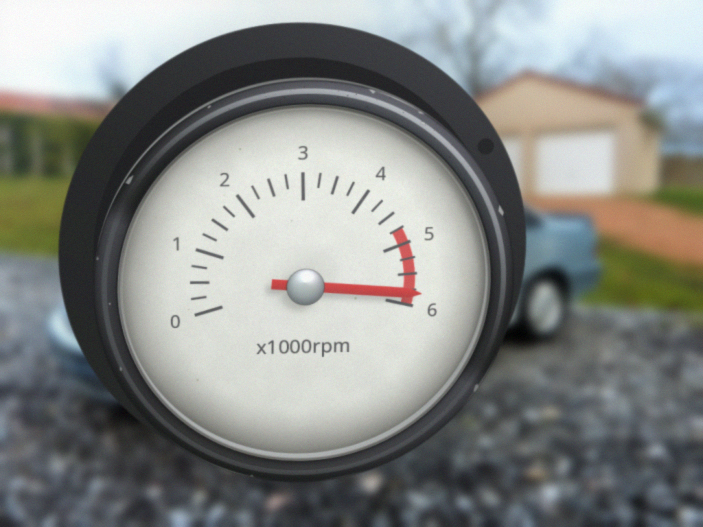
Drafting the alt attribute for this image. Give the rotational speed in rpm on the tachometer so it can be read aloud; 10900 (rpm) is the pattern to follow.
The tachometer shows 5750 (rpm)
